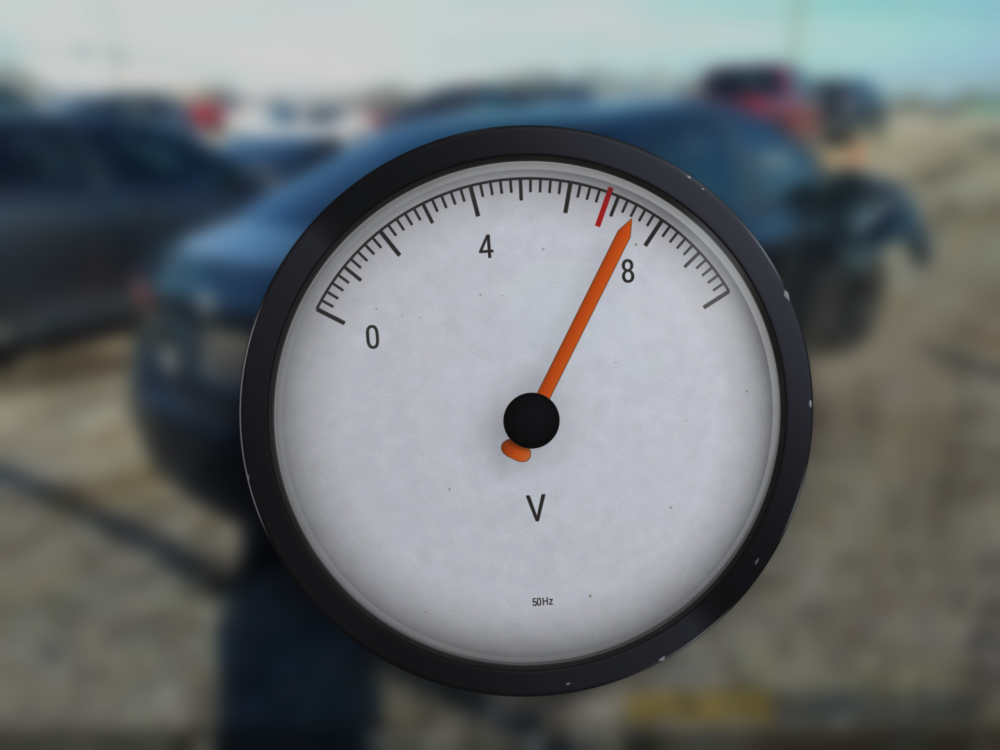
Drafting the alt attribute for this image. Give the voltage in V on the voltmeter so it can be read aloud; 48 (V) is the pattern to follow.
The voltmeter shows 7.4 (V)
